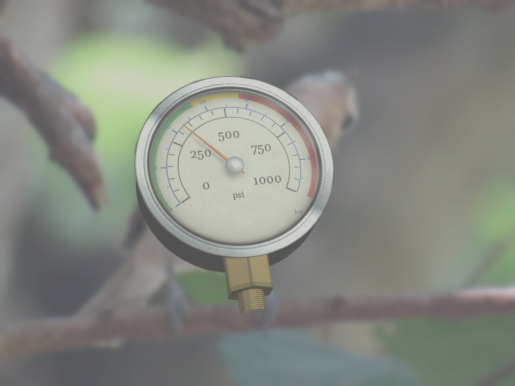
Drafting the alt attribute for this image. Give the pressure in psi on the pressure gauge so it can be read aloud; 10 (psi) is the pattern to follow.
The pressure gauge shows 325 (psi)
